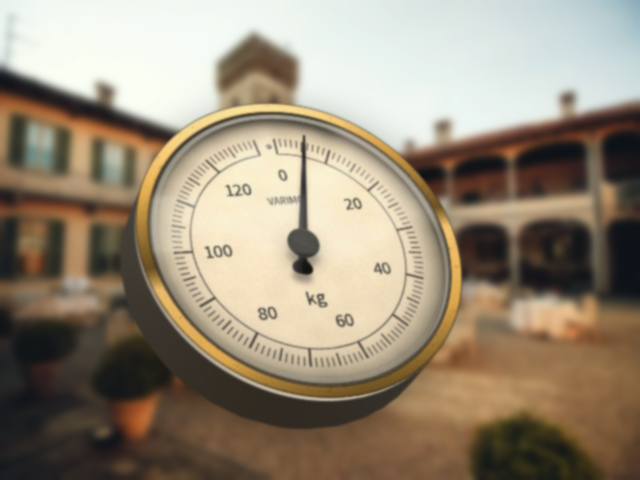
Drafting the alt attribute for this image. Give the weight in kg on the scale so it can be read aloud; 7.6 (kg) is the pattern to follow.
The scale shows 5 (kg)
